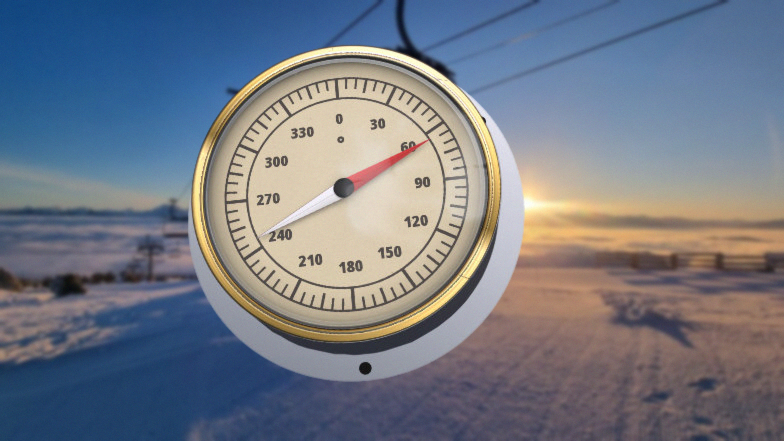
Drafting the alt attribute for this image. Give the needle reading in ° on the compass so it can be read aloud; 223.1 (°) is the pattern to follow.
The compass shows 65 (°)
